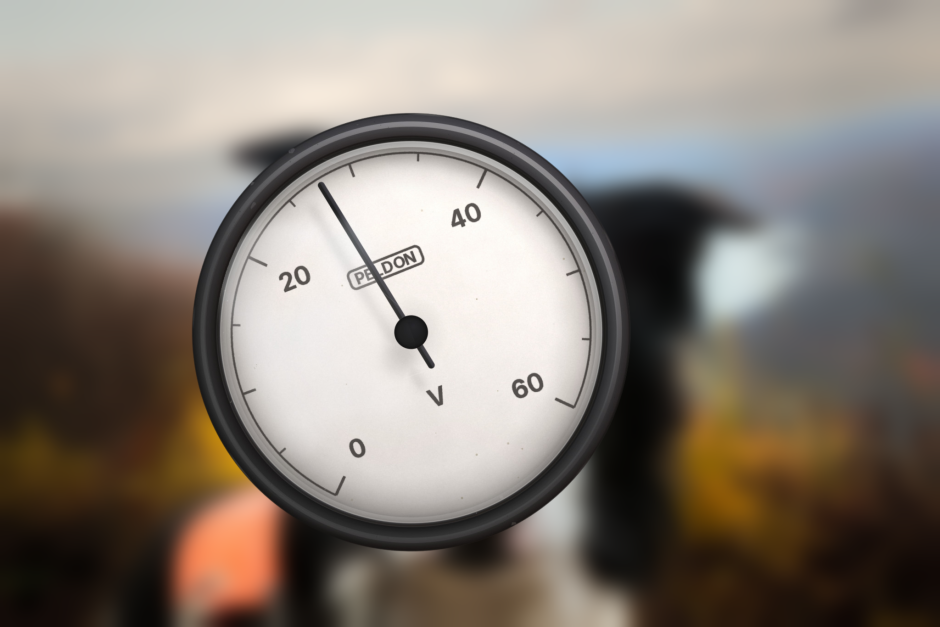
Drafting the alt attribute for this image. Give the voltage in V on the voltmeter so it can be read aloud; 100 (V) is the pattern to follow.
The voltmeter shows 27.5 (V)
